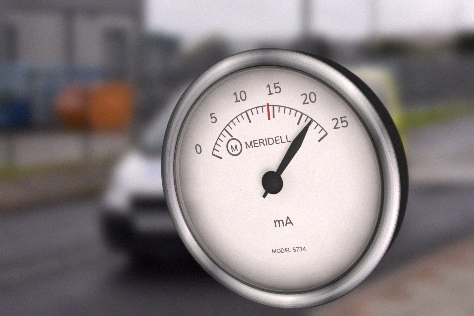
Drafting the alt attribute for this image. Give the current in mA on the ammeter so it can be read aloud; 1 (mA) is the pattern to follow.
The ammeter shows 22 (mA)
